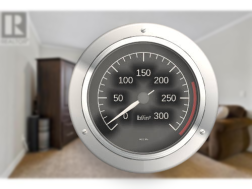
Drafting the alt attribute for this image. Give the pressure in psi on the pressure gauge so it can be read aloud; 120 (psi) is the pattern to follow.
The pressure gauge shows 10 (psi)
